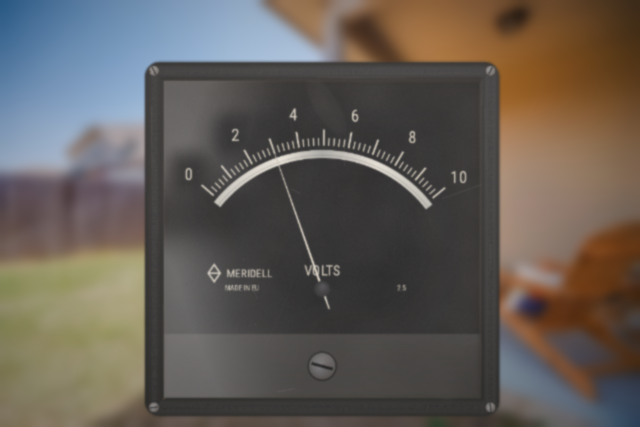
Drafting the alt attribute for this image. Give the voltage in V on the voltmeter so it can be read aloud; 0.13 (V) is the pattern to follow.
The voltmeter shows 3 (V)
